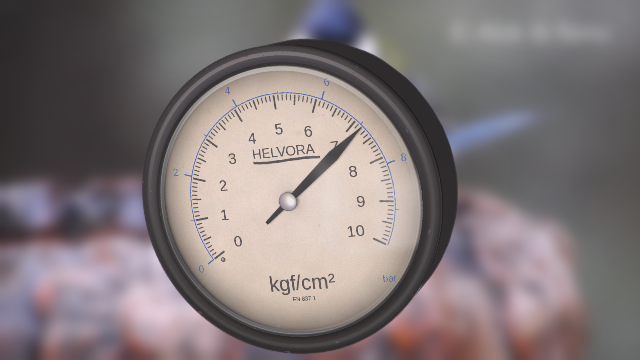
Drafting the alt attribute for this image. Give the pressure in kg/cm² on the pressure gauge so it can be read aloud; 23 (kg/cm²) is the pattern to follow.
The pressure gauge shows 7.2 (kg/cm²)
